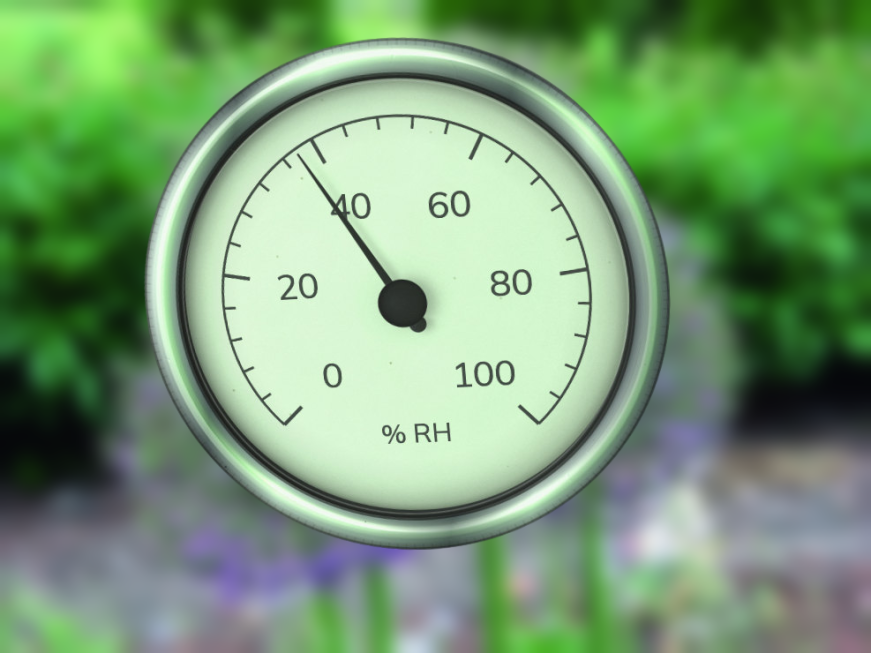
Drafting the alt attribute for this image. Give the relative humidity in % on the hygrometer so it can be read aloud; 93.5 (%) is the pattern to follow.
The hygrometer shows 38 (%)
